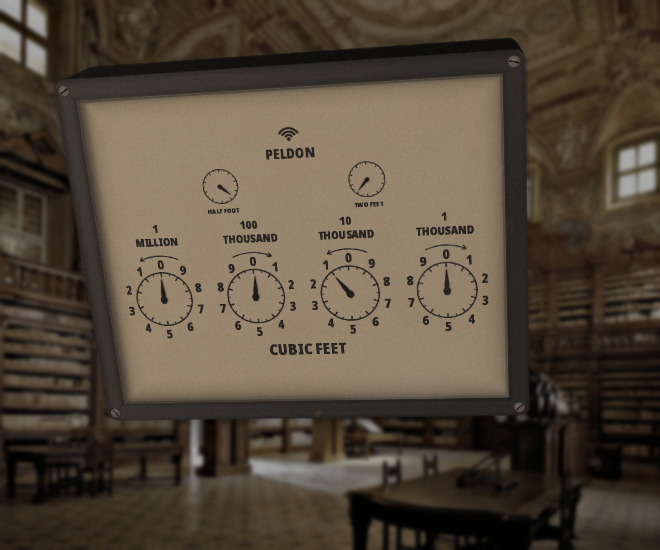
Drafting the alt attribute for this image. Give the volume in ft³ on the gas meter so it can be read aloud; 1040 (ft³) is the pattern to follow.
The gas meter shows 1000 (ft³)
